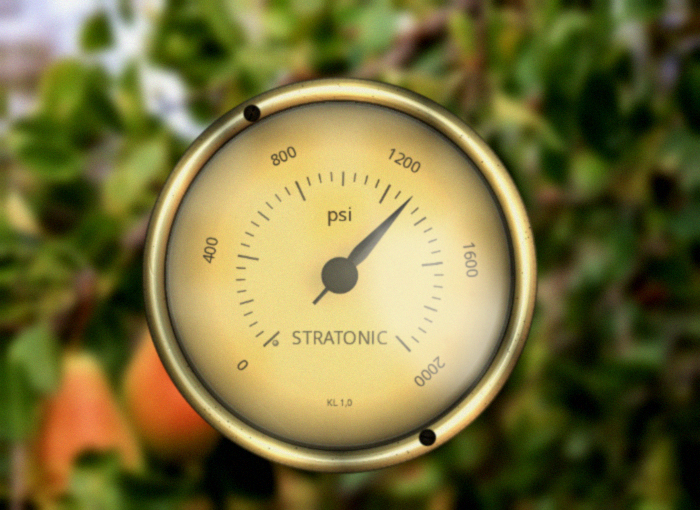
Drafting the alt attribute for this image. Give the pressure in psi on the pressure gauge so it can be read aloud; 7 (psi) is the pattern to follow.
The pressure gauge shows 1300 (psi)
